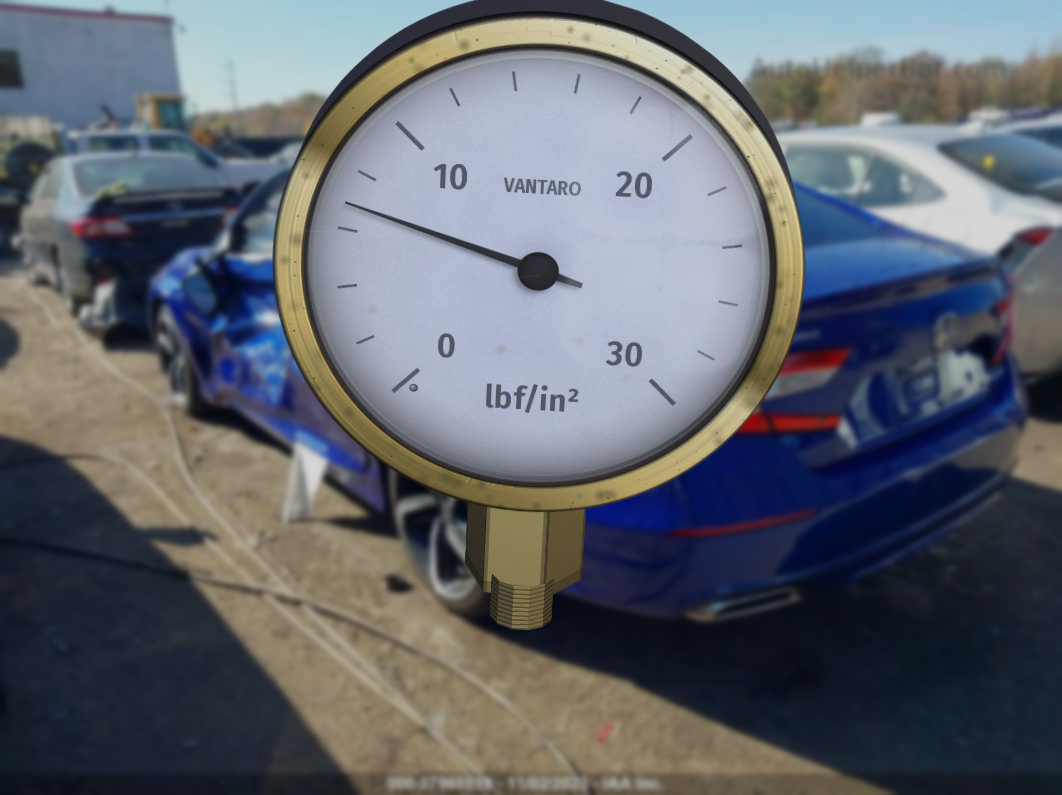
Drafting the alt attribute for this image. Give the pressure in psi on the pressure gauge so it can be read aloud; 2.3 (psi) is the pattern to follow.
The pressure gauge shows 7 (psi)
